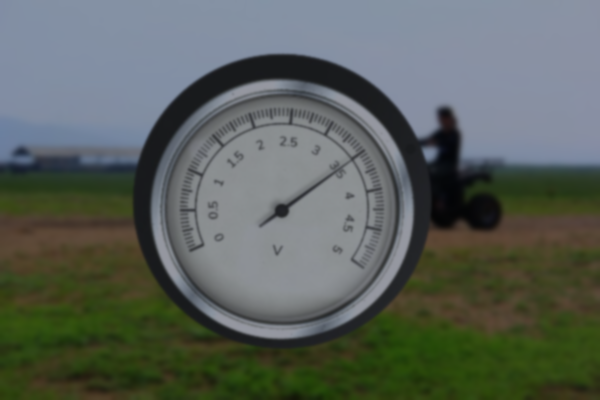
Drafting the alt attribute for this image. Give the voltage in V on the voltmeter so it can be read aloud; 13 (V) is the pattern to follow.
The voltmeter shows 3.5 (V)
